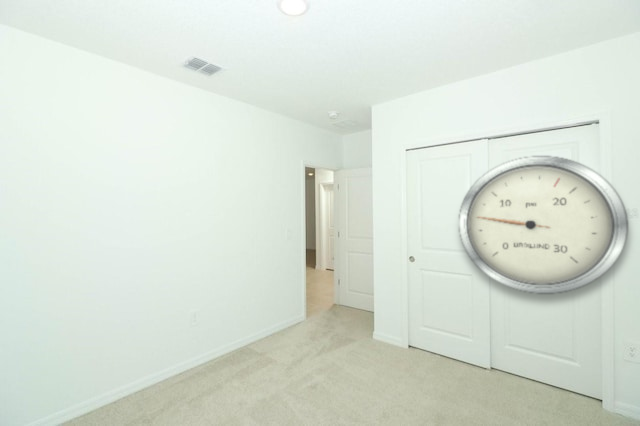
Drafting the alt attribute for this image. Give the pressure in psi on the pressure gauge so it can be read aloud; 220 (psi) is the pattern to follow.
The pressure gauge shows 6 (psi)
